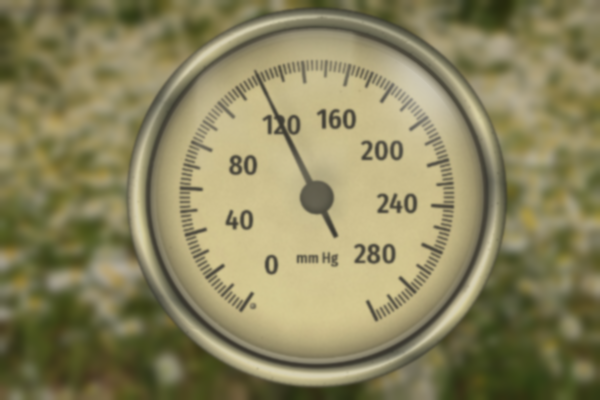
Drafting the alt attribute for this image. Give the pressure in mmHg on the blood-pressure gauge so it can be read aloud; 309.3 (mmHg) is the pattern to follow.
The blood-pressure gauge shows 120 (mmHg)
